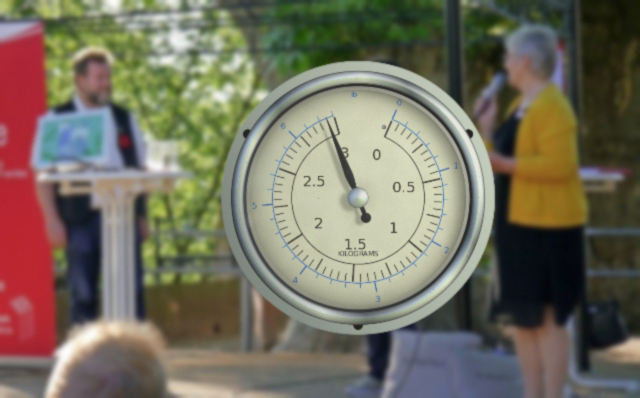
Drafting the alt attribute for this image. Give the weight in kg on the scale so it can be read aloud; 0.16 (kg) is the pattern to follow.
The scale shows 2.95 (kg)
